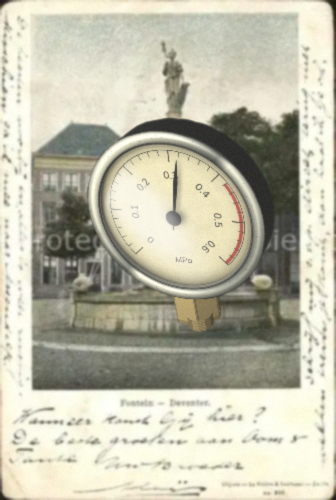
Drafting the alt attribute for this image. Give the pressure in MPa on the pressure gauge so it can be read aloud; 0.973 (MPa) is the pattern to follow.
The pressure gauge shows 0.32 (MPa)
